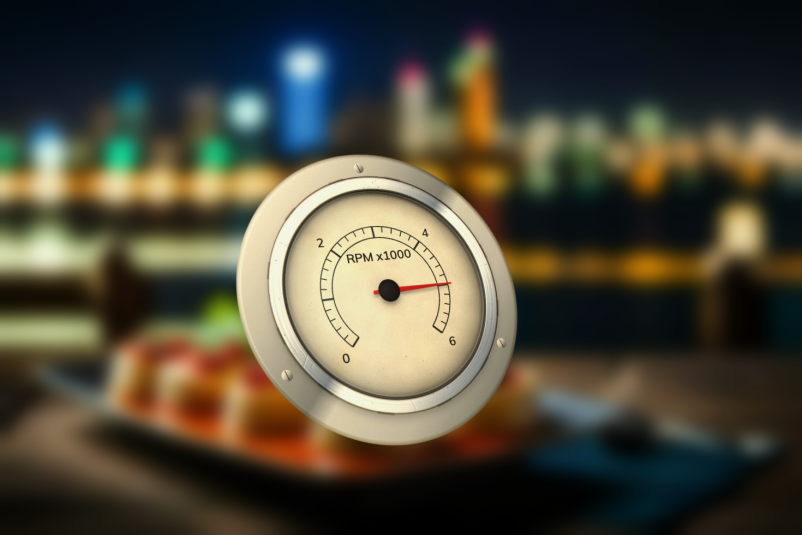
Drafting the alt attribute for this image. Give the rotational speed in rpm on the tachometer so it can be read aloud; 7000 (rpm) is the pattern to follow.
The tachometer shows 5000 (rpm)
